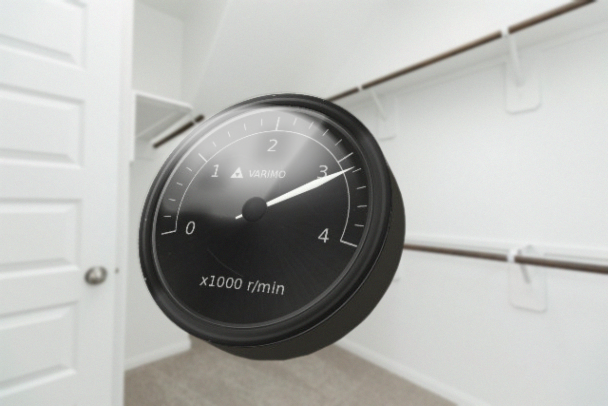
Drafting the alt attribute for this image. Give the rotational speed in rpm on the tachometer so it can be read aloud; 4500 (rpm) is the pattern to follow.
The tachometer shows 3200 (rpm)
